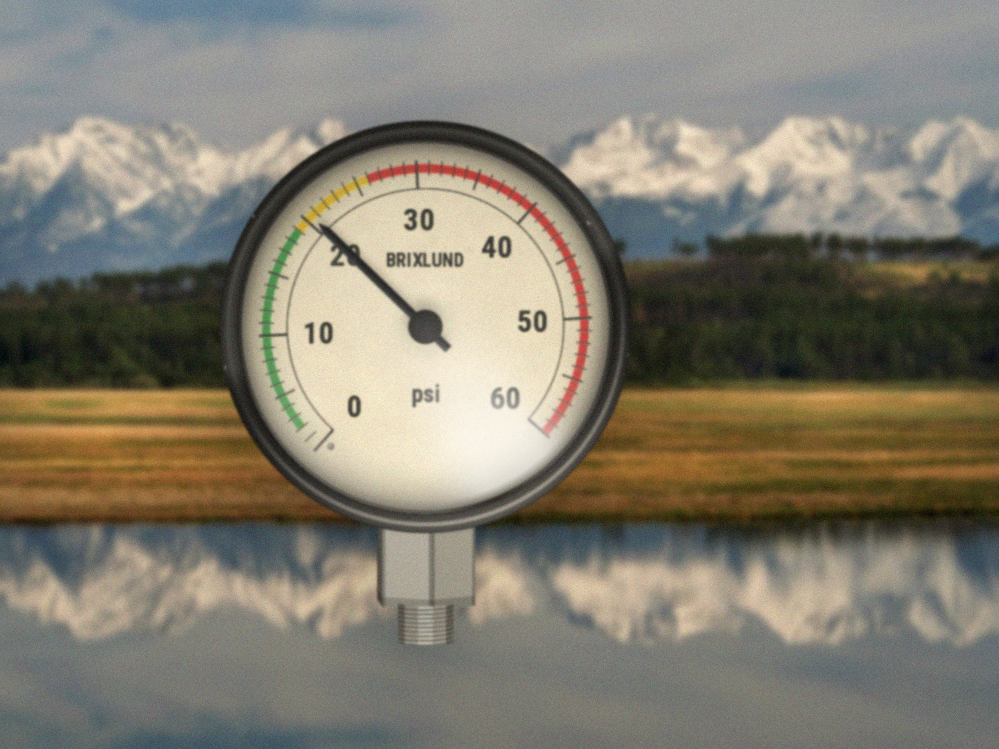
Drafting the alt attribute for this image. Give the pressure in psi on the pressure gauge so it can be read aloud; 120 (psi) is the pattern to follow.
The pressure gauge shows 20.5 (psi)
